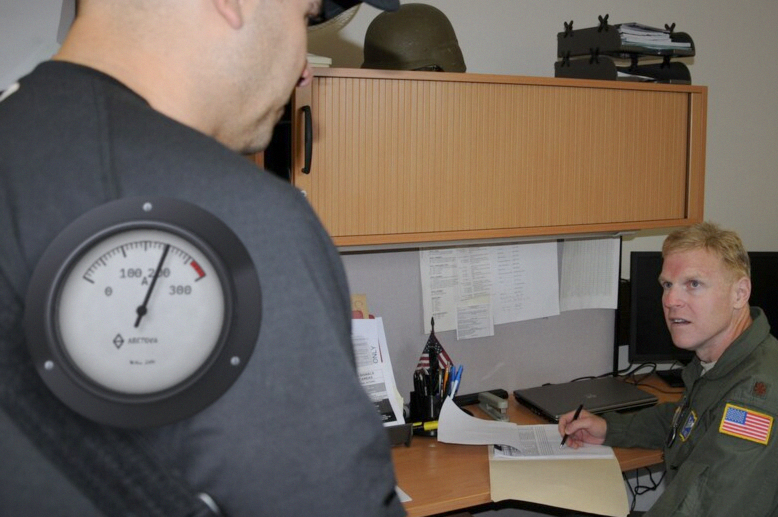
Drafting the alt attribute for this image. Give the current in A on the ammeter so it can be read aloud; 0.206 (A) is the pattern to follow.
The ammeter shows 200 (A)
